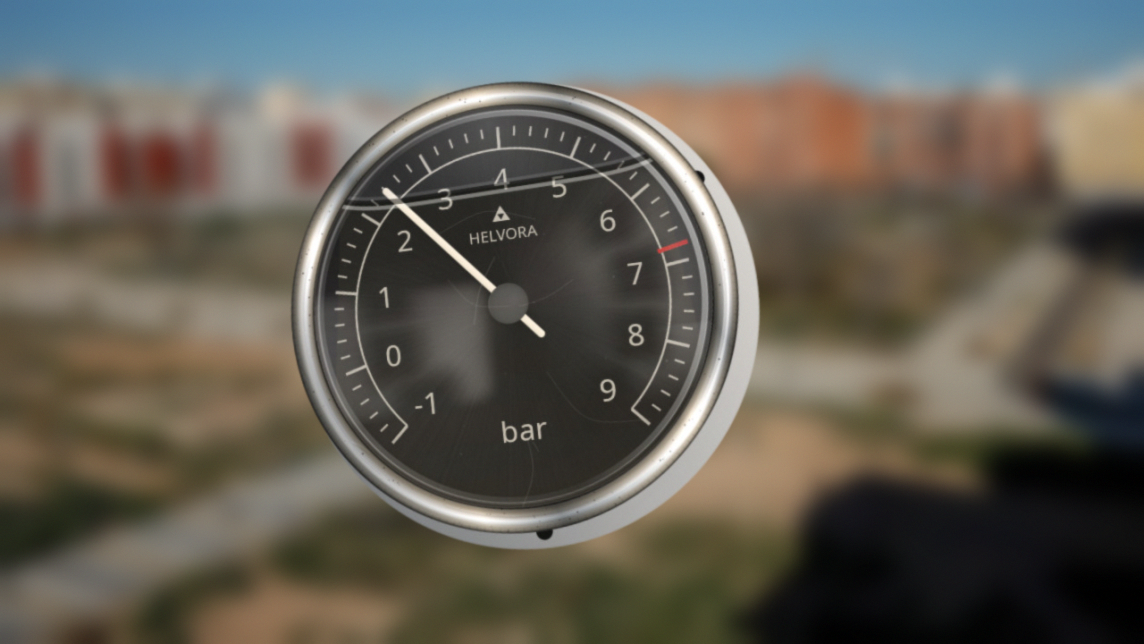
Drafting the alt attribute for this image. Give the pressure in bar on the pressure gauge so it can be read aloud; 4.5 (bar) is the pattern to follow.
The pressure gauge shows 2.4 (bar)
